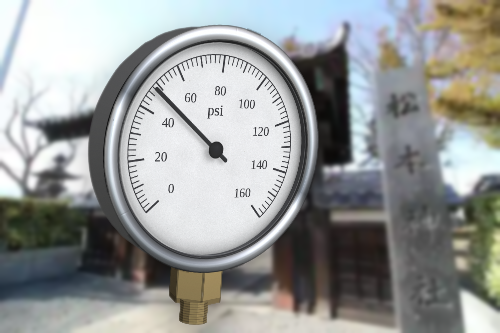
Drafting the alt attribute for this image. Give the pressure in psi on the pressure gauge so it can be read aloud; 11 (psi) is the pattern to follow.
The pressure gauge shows 48 (psi)
